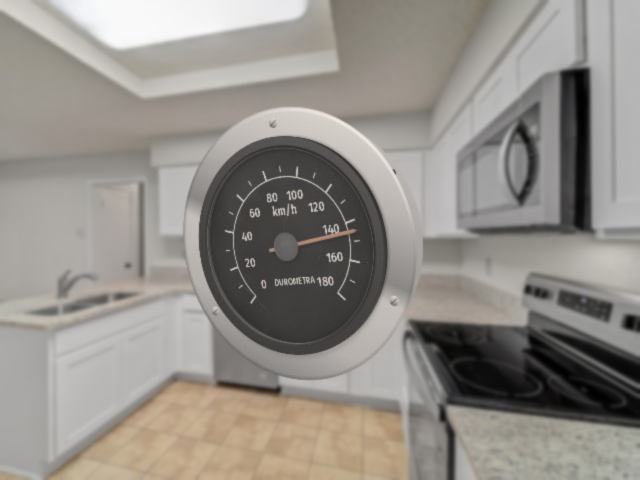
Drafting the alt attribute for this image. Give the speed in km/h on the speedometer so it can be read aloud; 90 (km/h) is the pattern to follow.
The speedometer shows 145 (km/h)
